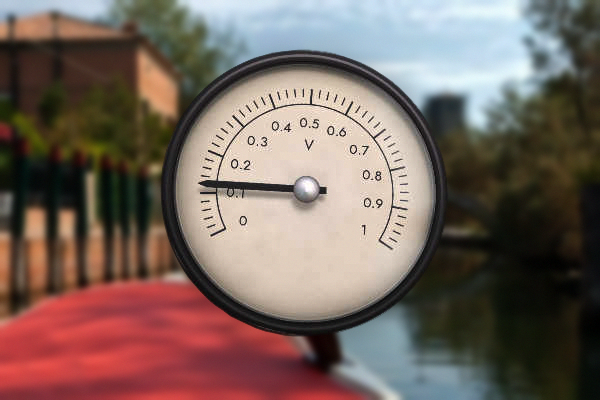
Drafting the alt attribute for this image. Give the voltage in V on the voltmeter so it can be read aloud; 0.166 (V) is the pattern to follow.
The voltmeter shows 0.12 (V)
